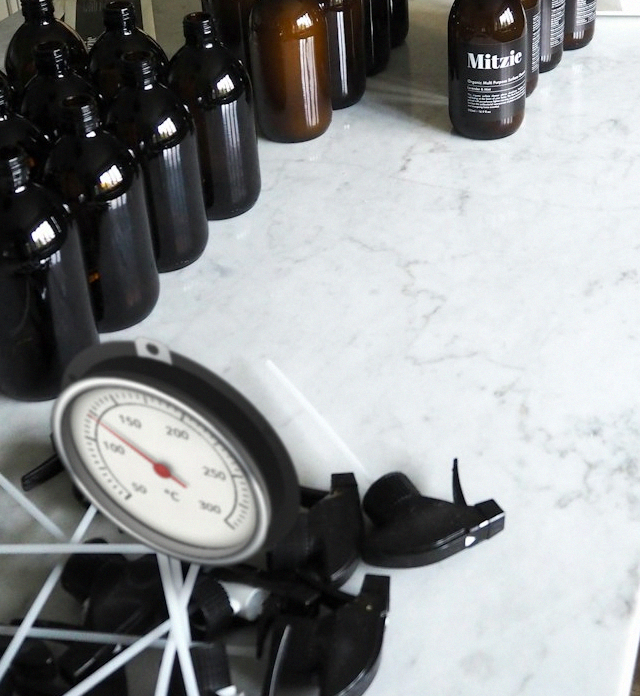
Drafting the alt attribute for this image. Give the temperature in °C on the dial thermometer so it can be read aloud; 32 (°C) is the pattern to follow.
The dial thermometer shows 125 (°C)
